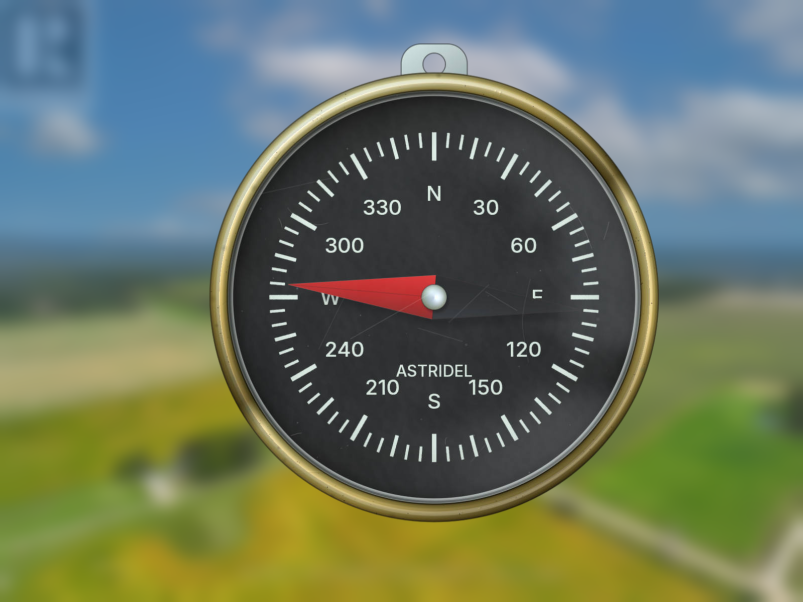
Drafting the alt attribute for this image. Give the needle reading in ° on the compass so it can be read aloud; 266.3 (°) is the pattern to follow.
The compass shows 275 (°)
